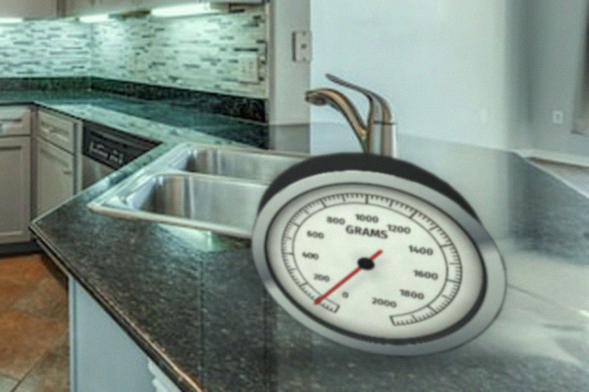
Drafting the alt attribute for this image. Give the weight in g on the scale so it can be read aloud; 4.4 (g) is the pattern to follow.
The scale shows 100 (g)
